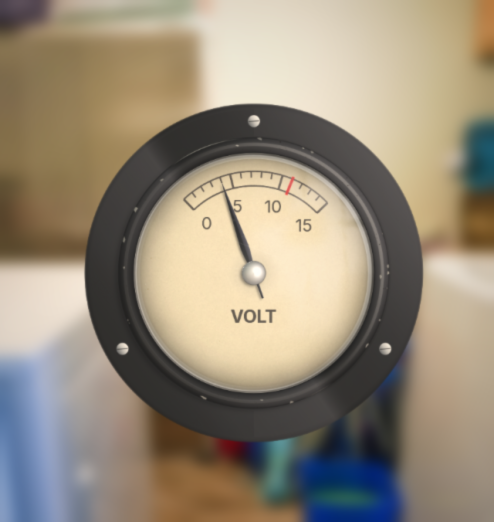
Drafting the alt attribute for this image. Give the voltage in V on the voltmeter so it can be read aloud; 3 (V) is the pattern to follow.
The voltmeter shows 4 (V)
